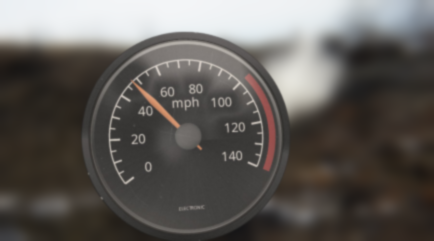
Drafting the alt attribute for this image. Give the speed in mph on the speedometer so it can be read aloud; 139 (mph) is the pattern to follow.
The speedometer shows 47.5 (mph)
